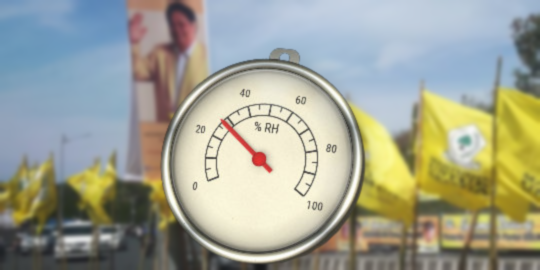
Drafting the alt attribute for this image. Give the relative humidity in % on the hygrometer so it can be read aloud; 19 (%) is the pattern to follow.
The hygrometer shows 27.5 (%)
